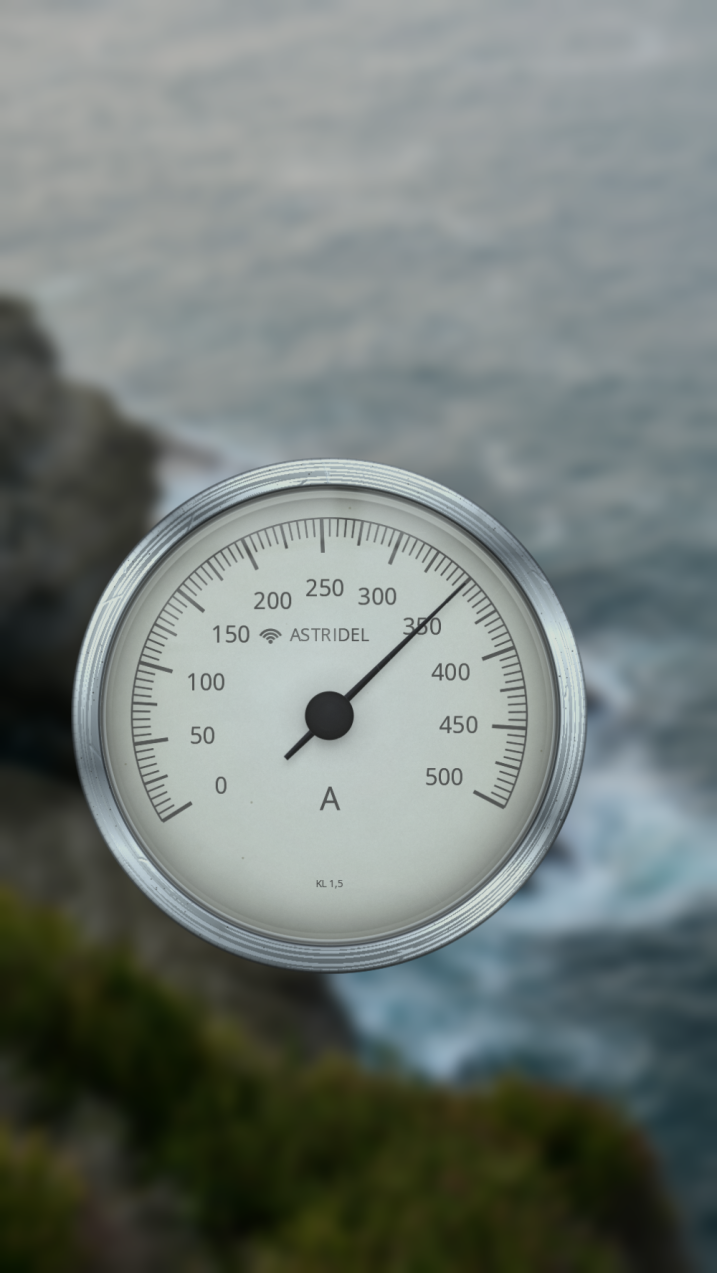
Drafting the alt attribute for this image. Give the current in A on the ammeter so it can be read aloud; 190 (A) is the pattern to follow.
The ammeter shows 350 (A)
